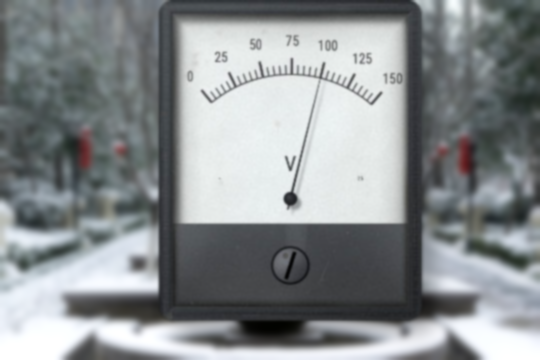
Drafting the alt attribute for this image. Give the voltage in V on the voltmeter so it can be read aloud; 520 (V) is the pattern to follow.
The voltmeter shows 100 (V)
